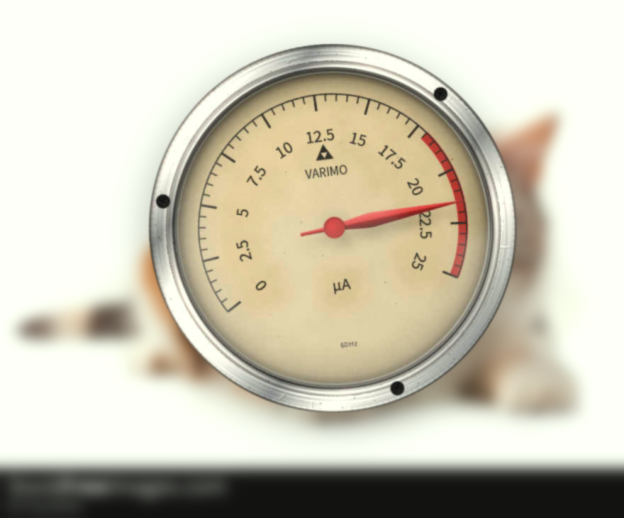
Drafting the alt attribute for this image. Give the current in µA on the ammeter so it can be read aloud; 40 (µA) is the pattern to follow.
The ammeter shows 21.5 (µA)
